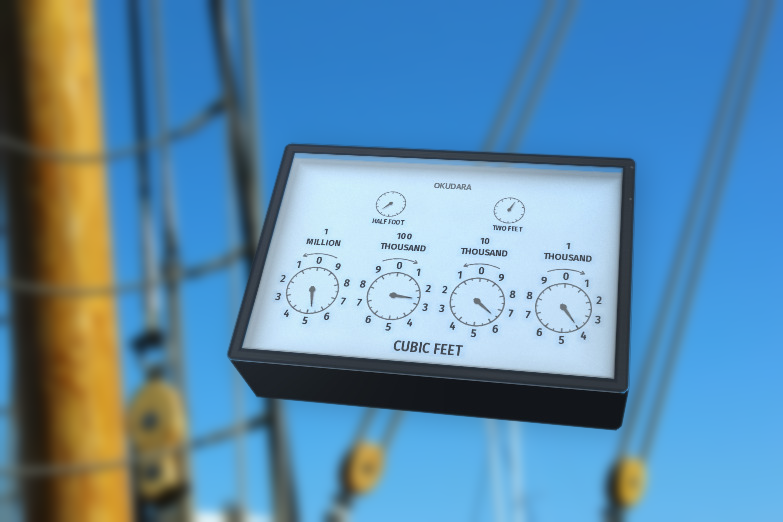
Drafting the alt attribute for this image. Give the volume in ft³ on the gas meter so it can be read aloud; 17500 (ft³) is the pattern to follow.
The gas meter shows 526400 (ft³)
